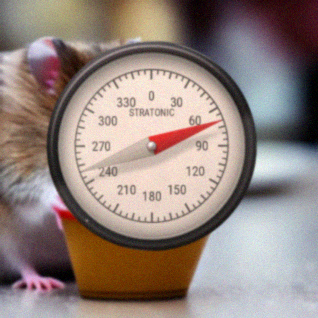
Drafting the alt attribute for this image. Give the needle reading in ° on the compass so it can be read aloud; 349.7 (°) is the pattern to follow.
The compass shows 70 (°)
